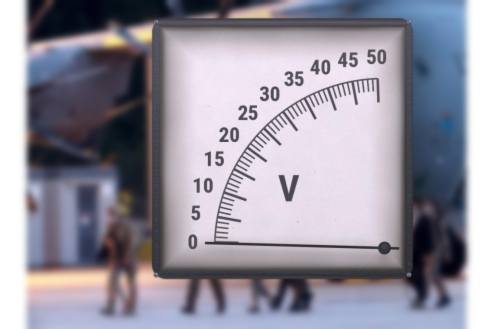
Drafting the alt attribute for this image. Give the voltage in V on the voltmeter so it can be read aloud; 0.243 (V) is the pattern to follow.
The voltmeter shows 0 (V)
